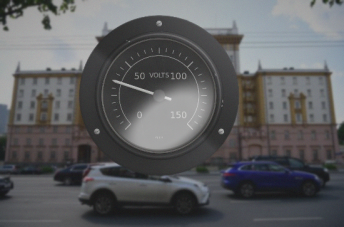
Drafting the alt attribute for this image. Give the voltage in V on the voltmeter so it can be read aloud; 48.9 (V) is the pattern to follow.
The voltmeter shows 35 (V)
